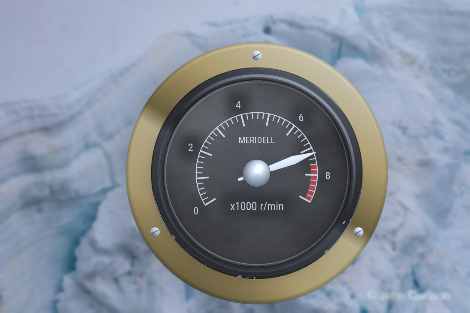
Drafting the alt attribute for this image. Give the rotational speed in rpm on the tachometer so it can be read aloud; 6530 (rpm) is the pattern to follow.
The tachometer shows 7200 (rpm)
